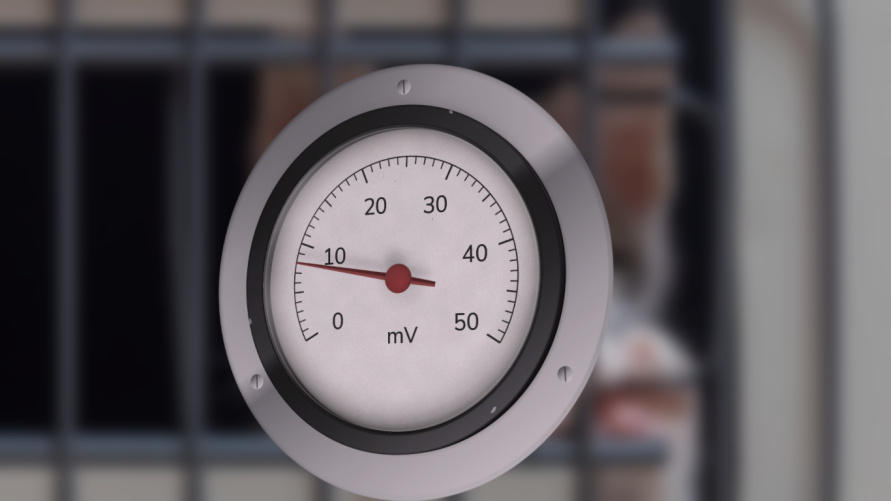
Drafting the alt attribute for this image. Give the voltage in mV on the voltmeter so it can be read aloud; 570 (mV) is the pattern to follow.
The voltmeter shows 8 (mV)
